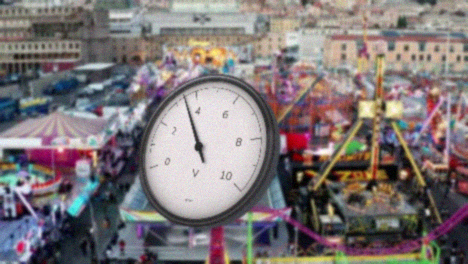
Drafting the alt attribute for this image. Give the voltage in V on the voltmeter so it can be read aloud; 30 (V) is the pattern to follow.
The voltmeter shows 3.5 (V)
